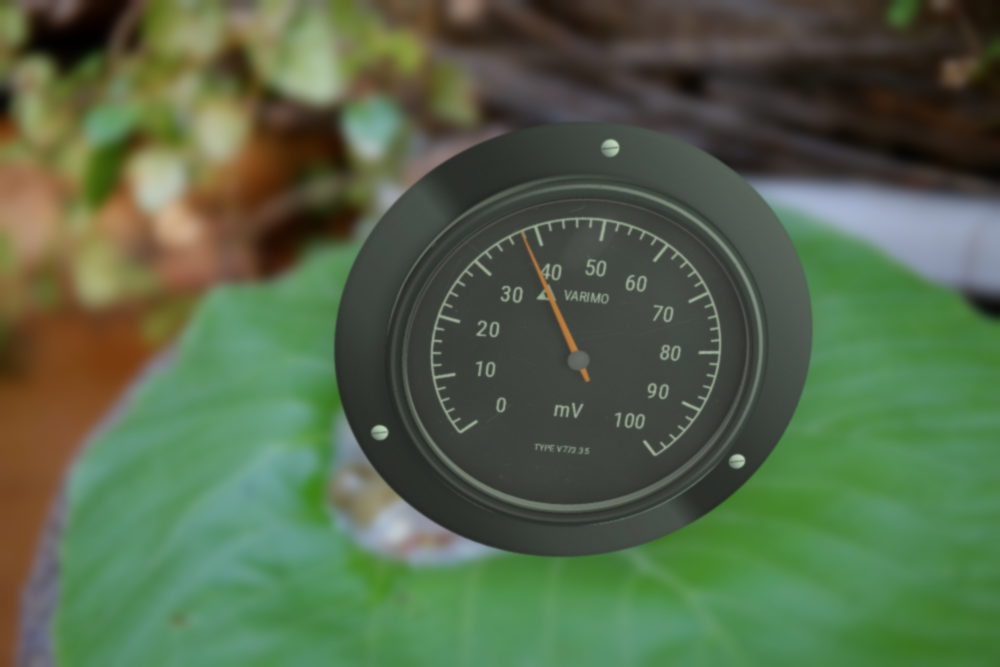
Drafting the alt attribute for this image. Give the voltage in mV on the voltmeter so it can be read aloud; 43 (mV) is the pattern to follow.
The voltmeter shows 38 (mV)
